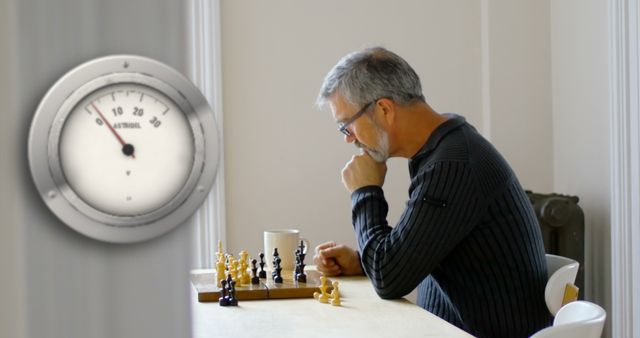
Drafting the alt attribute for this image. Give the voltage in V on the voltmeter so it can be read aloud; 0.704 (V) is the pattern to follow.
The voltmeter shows 2.5 (V)
